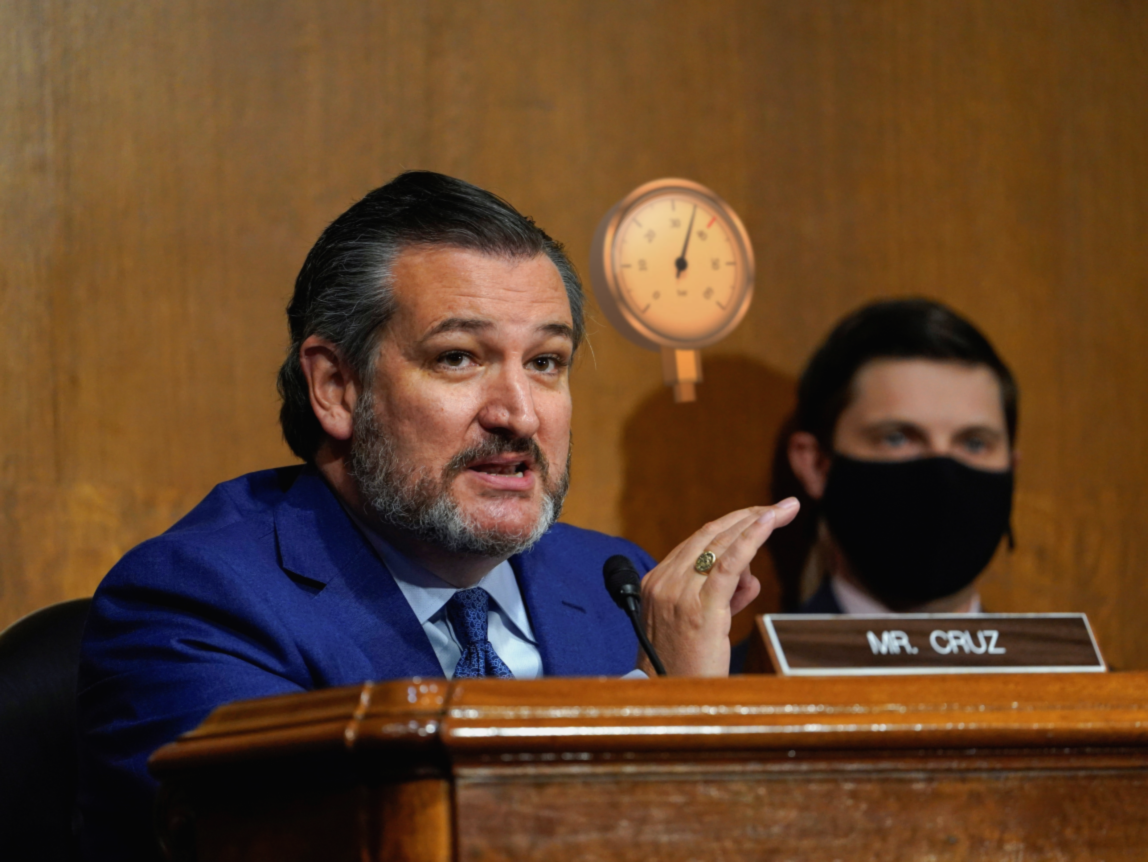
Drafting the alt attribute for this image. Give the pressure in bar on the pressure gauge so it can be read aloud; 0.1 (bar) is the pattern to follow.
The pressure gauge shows 35 (bar)
